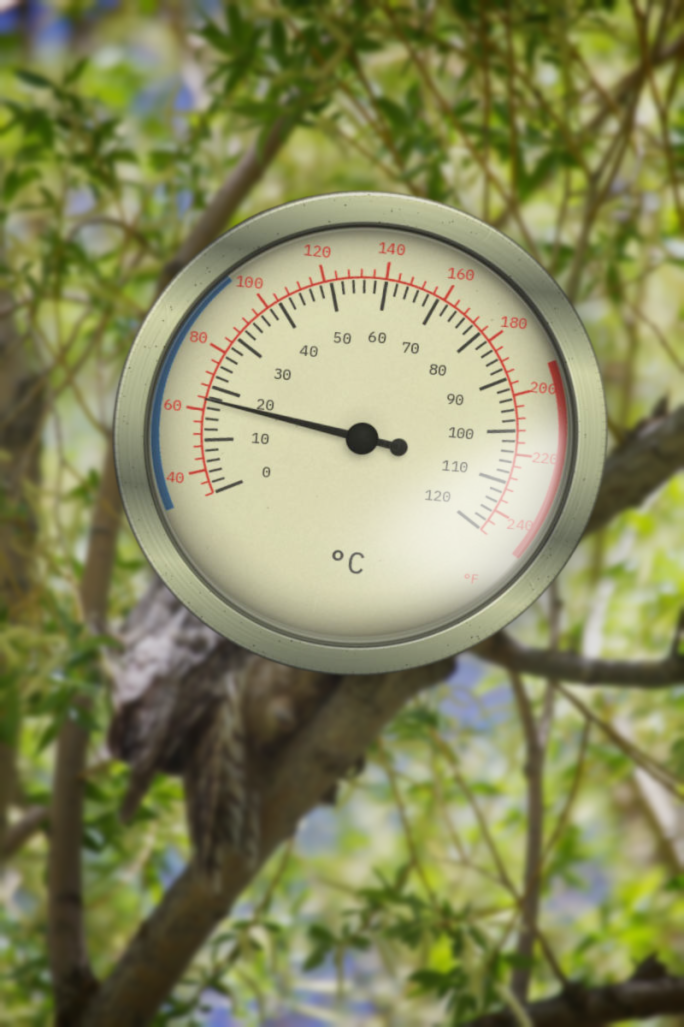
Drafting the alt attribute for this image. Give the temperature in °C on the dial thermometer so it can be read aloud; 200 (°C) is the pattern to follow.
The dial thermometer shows 18 (°C)
